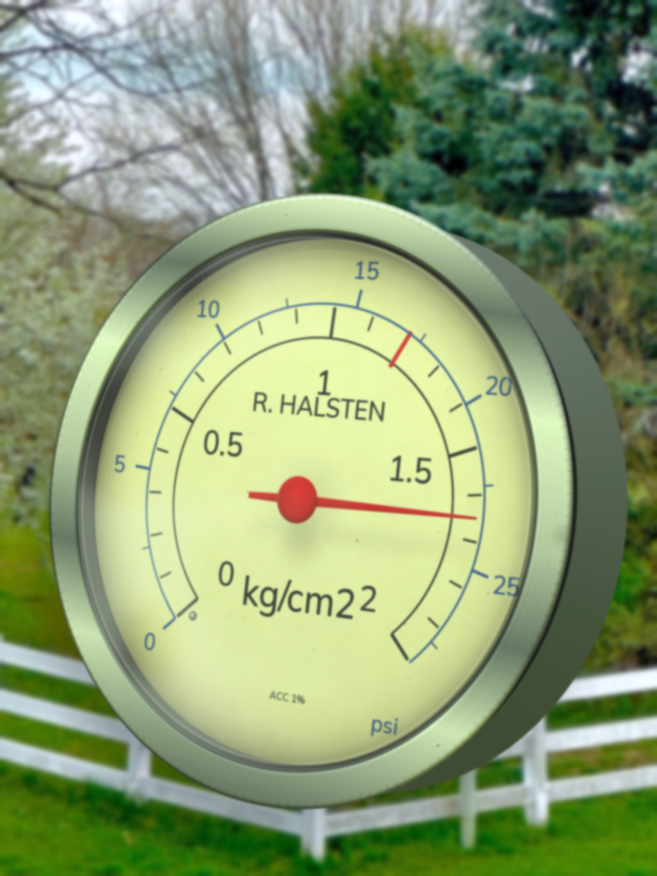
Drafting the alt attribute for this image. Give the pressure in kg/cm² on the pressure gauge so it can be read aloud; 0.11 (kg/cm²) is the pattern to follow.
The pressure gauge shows 1.65 (kg/cm²)
